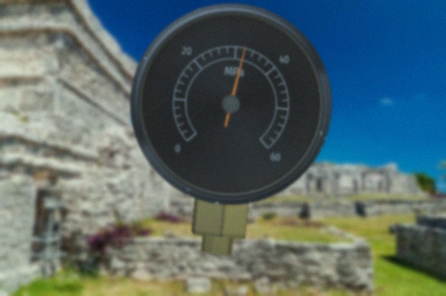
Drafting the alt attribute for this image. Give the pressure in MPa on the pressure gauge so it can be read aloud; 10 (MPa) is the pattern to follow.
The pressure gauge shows 32 (MPa)
